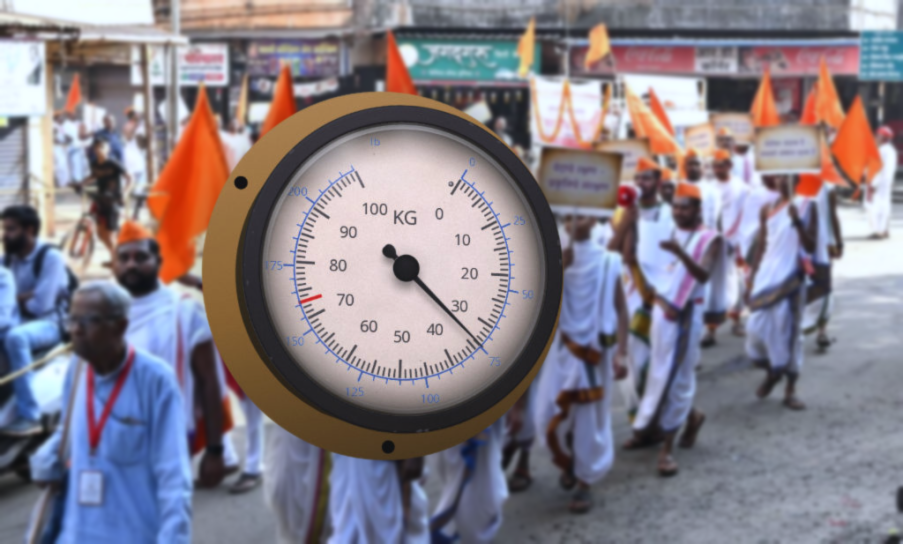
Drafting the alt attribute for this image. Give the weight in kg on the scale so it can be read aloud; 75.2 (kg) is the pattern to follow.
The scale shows 34 (kg)
